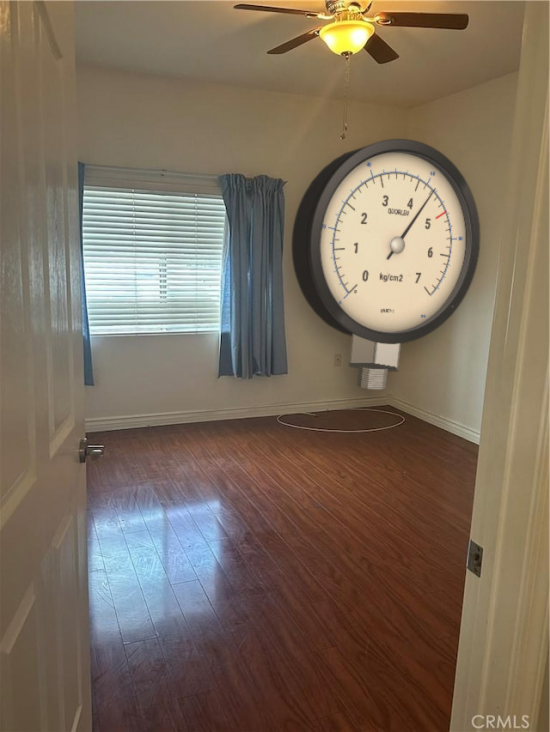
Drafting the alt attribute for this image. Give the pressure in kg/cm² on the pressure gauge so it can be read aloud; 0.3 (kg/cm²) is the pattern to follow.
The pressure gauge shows 4.4 (kg/cm²)
